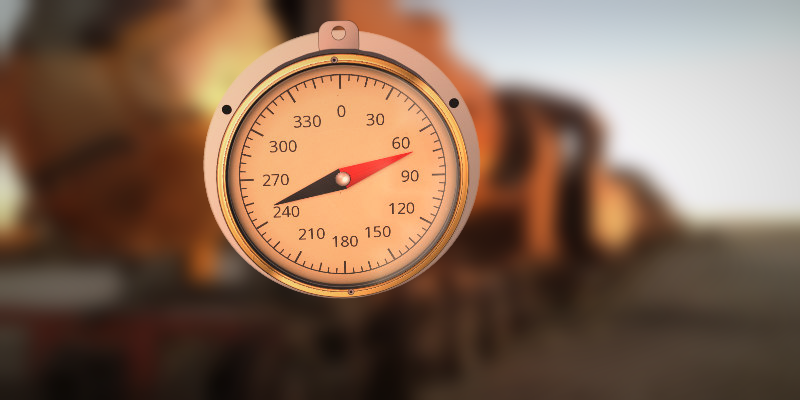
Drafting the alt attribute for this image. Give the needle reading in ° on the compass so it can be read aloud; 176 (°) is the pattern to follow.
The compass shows 70 (°)
